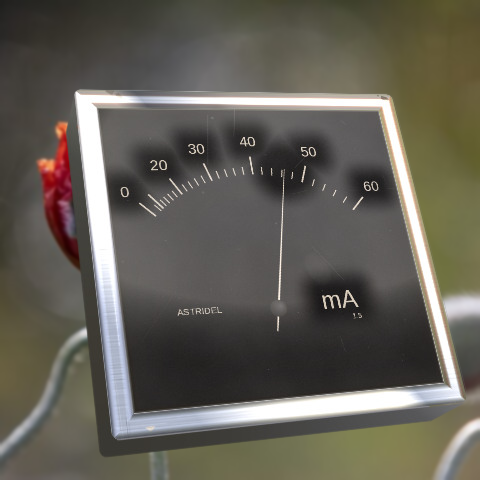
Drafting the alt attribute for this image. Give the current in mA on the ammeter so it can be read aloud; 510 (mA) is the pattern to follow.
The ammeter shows 46 (mA)
